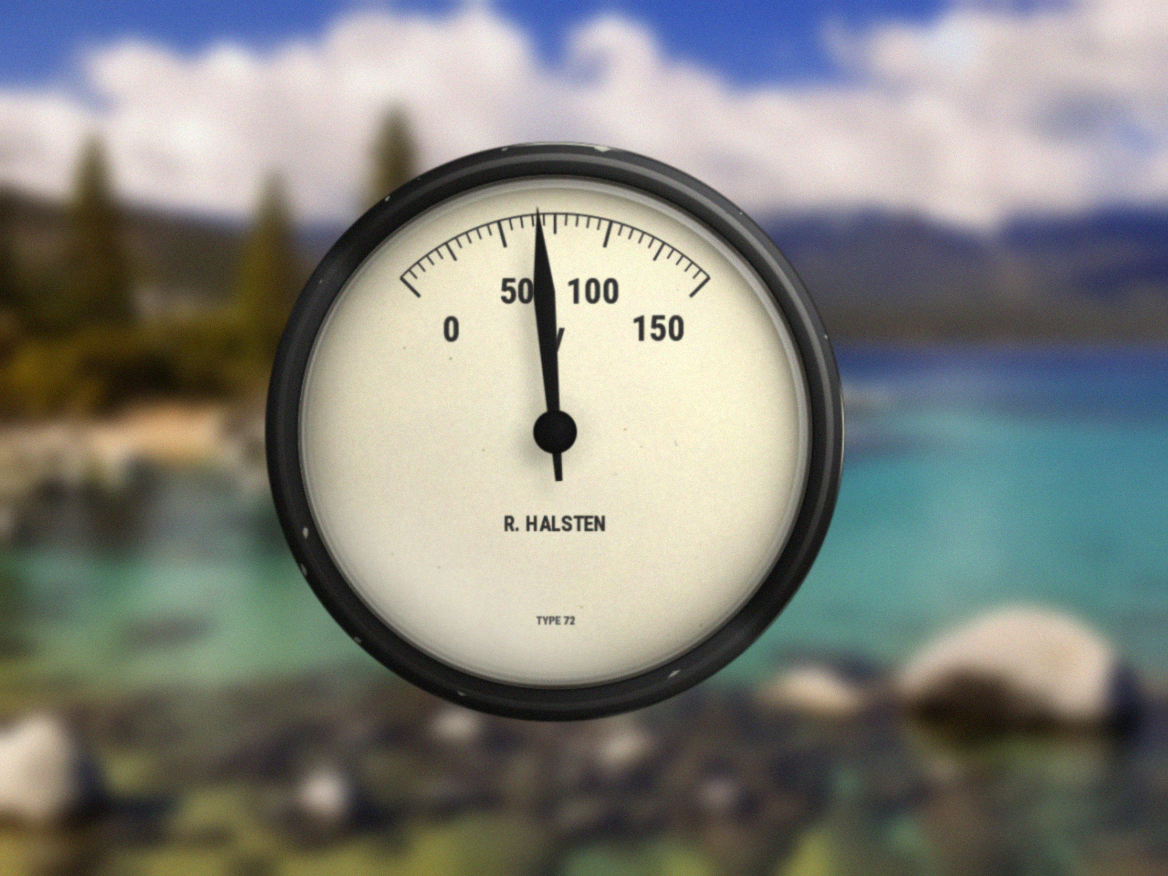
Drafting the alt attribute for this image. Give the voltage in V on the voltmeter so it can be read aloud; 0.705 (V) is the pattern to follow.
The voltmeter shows 67.5 (V)
